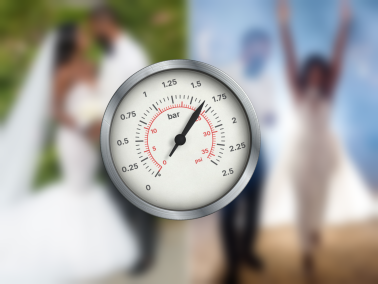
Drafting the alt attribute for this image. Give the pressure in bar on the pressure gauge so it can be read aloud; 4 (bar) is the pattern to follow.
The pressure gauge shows 1.65 (bar)
